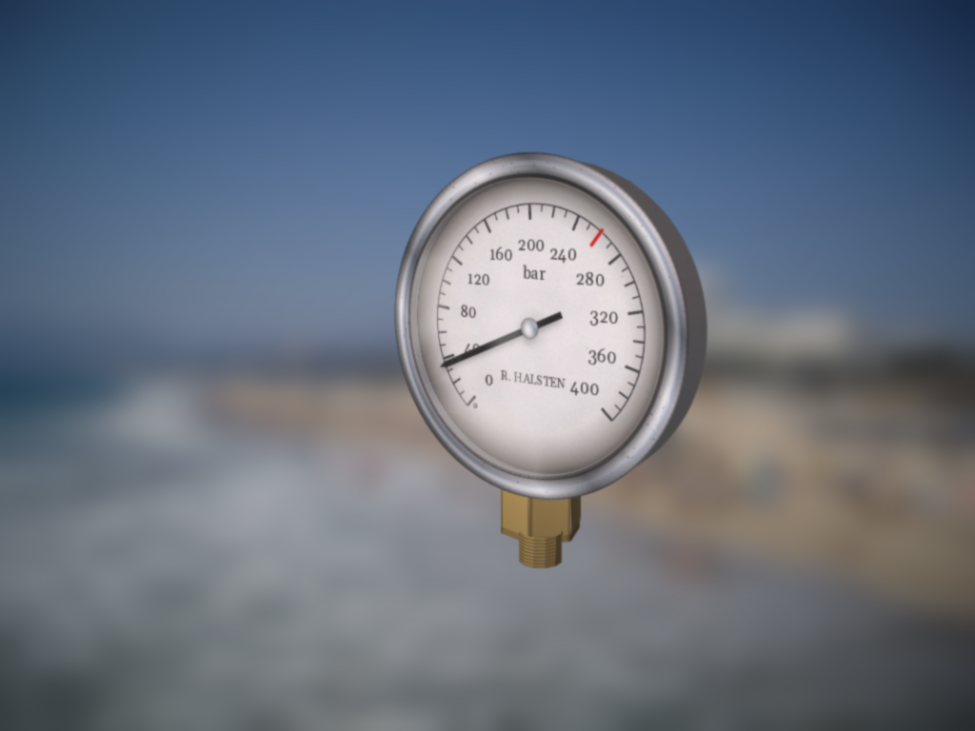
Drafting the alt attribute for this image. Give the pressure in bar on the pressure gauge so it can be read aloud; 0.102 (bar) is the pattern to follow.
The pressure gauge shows 35 (bar)
